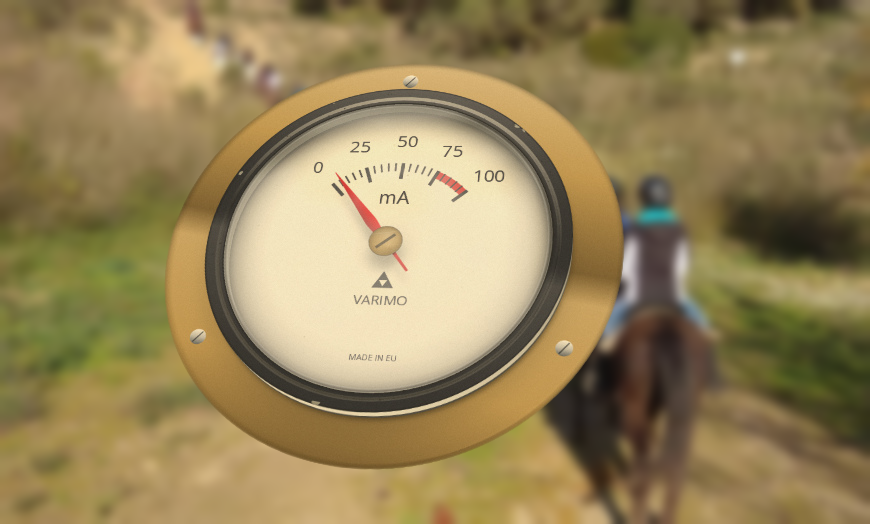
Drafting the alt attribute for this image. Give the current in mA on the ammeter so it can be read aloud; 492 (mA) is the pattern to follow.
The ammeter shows 5 (mA)
